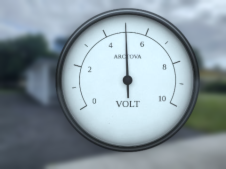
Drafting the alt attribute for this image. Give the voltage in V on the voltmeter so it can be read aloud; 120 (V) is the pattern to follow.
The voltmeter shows 5 (V)
